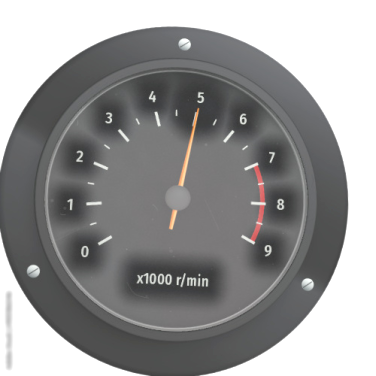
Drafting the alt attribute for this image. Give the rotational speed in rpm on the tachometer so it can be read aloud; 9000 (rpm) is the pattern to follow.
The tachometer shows 5000 (rpm)
